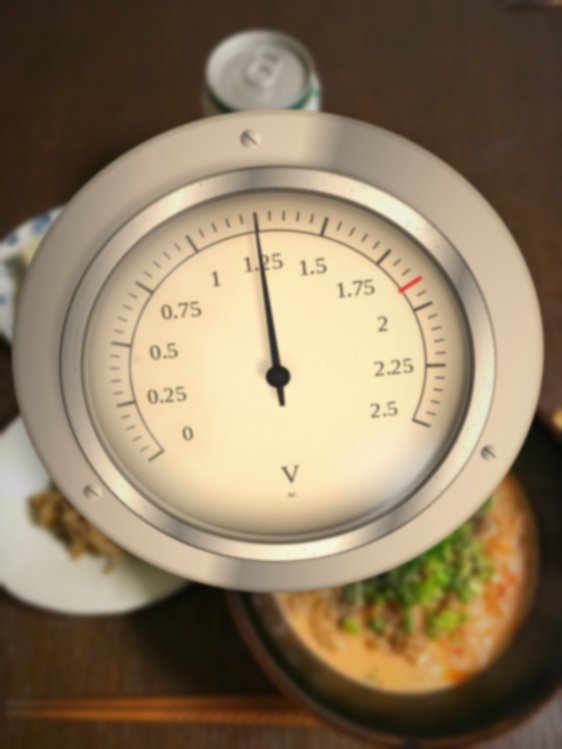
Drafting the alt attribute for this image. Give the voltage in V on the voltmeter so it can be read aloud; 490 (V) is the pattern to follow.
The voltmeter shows 1.25 (V)
